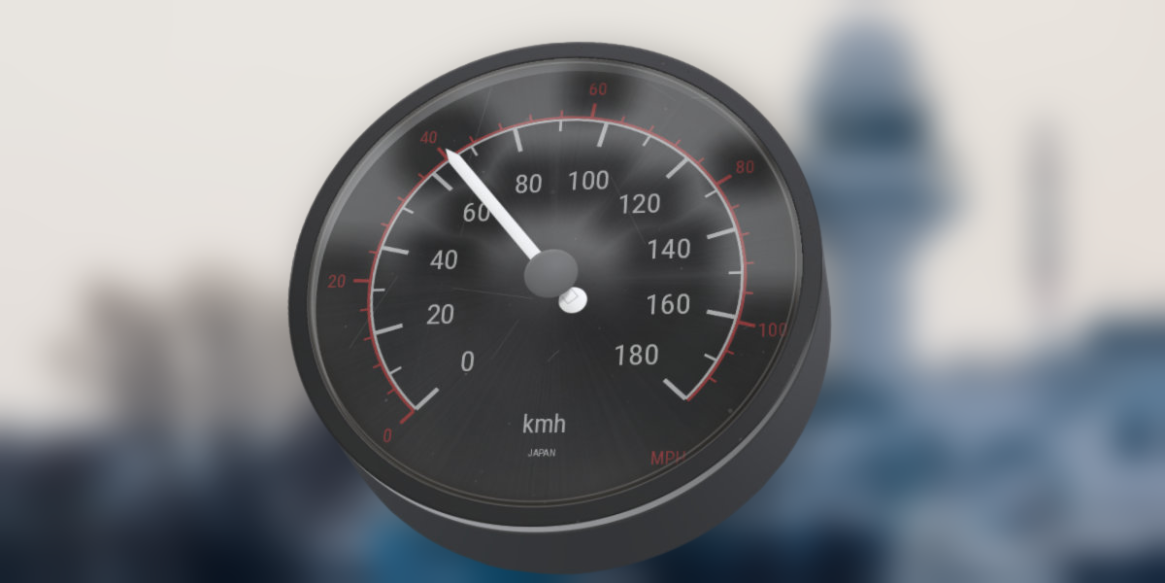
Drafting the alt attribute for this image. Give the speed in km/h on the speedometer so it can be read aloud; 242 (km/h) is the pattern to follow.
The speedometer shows 65 (km/h)
